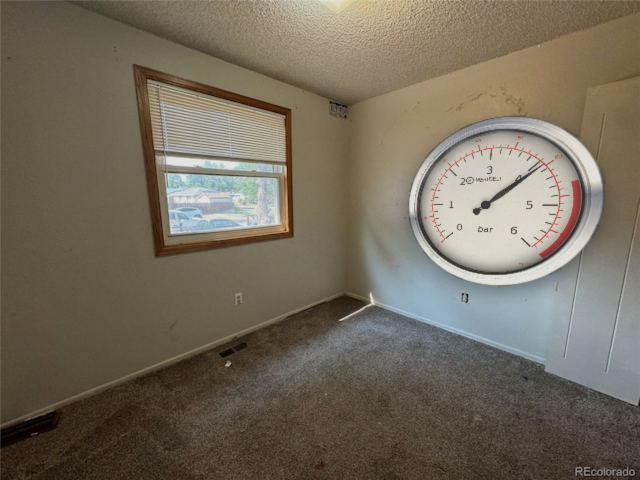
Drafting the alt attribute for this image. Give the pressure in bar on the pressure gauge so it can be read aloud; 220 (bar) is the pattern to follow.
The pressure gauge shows 4.1 (bar)
